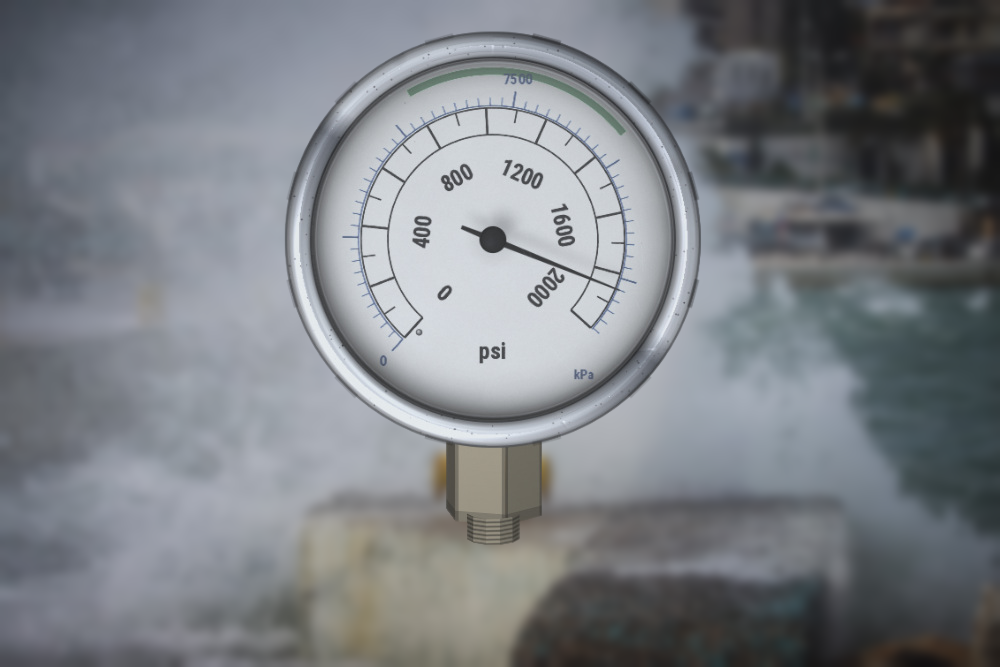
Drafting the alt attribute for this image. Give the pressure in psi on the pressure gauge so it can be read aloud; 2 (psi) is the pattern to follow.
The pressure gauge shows 1850 (psi)
